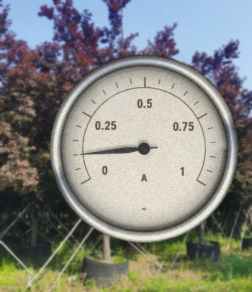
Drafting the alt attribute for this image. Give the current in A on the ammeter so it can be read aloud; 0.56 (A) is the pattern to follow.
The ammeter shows 0.1 (A)
